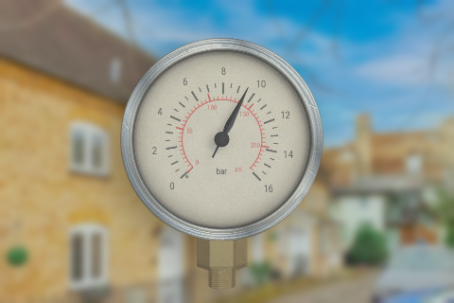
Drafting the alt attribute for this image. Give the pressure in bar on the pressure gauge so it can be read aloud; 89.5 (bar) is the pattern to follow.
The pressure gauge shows 9.5 (bar)
